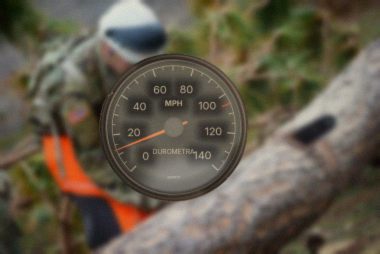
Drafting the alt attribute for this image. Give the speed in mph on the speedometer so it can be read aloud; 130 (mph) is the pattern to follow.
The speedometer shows 12.5 (mph)
